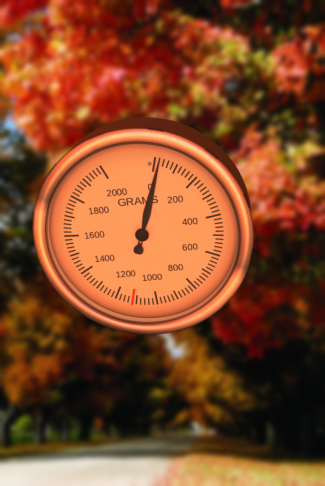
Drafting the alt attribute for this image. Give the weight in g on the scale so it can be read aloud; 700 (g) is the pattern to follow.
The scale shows 20 (g)
